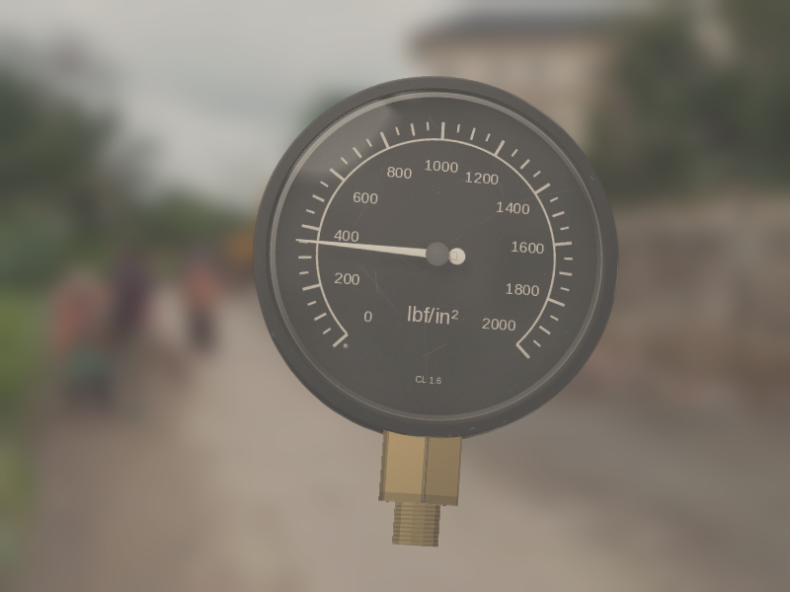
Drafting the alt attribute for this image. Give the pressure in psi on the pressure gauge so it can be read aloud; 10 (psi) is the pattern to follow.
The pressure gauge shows 350 (psi)
